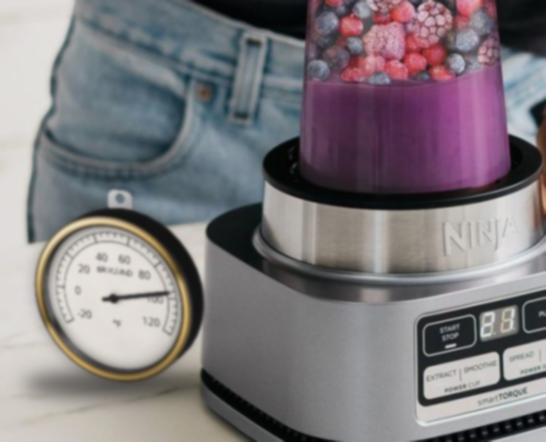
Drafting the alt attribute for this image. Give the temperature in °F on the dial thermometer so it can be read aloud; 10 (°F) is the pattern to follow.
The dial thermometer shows 96 (°F)
